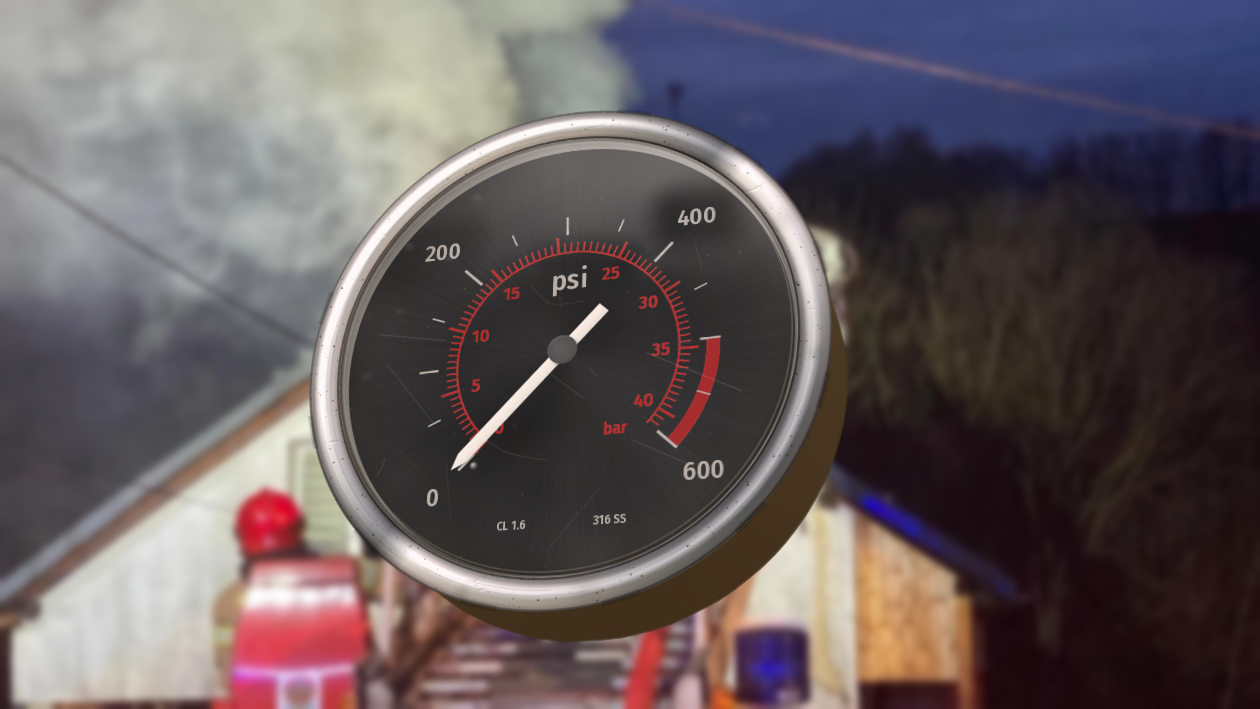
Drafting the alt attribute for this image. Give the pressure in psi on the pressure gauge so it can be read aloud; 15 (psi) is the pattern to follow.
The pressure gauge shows 0 (psi)
